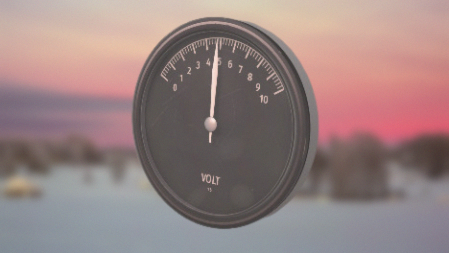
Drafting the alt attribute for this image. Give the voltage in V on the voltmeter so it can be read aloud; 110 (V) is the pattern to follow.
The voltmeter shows 5 (V)
